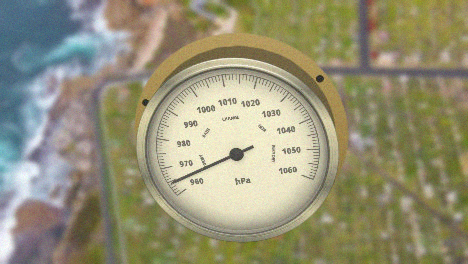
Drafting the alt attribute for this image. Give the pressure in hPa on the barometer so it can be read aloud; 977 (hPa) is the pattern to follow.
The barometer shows 965 (hPa)
